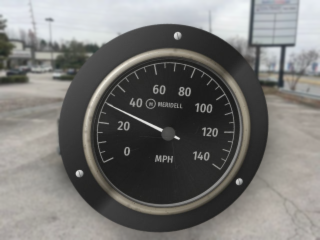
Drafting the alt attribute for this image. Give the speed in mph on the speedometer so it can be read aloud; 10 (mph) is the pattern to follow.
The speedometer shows 30 (mph)
